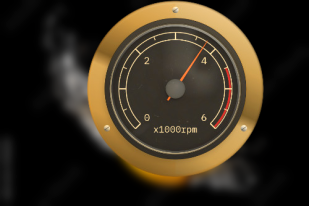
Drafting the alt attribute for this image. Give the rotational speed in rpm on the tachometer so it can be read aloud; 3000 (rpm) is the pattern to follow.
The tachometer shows 3750 (rpm)
